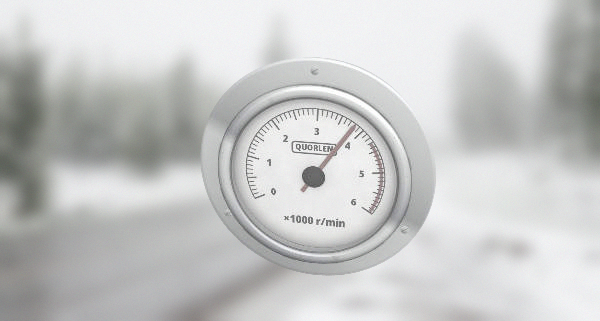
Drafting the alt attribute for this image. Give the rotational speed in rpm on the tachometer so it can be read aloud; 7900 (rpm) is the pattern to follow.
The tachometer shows 3800 (rpm)
